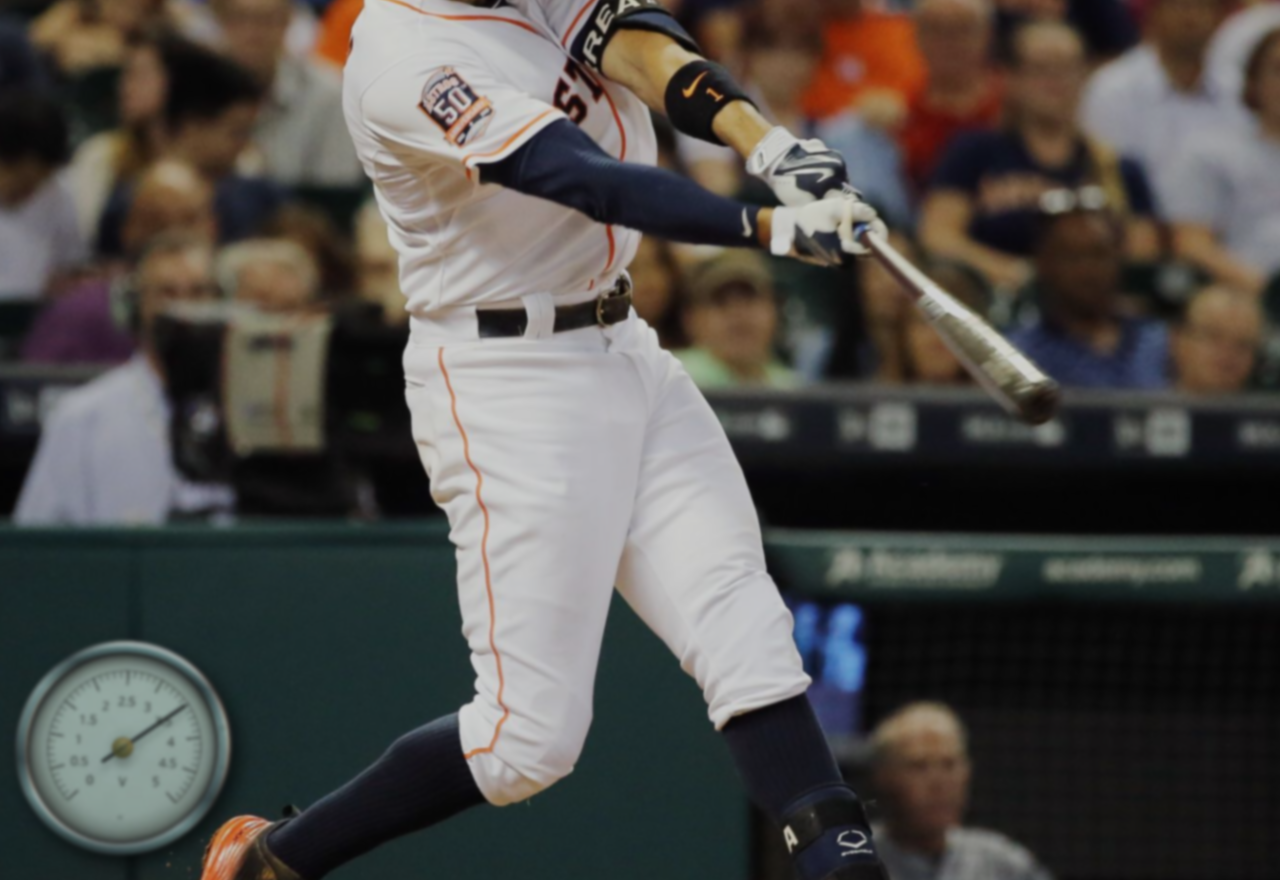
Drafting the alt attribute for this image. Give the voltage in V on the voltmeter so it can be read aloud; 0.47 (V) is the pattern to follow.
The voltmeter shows 3.5 (V)
